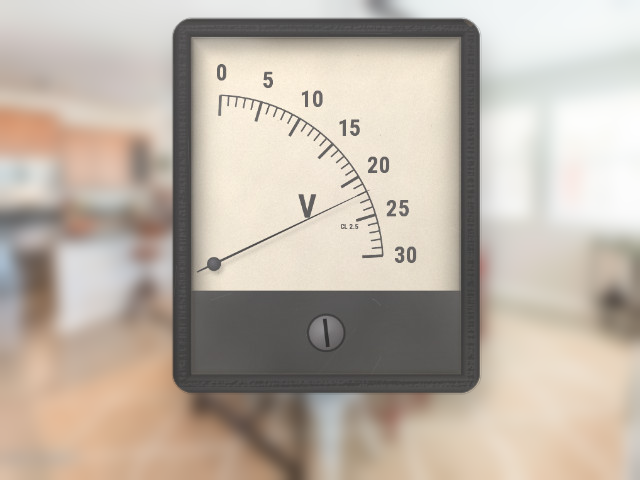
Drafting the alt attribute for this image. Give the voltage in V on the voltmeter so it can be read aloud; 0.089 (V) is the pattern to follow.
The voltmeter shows 22 (V)
